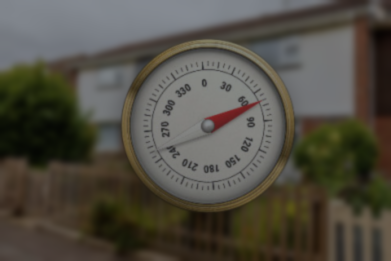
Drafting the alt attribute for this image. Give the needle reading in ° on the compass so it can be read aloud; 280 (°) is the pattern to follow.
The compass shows 70 (°)
